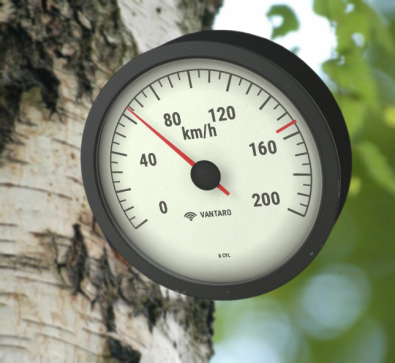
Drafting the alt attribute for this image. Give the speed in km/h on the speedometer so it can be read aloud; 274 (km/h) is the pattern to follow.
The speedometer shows 65 (km/h)
